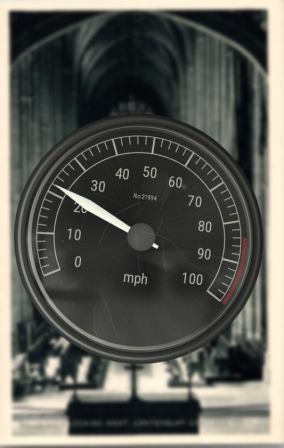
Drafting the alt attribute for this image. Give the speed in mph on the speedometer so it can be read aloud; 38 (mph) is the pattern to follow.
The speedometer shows 22 (mph)
